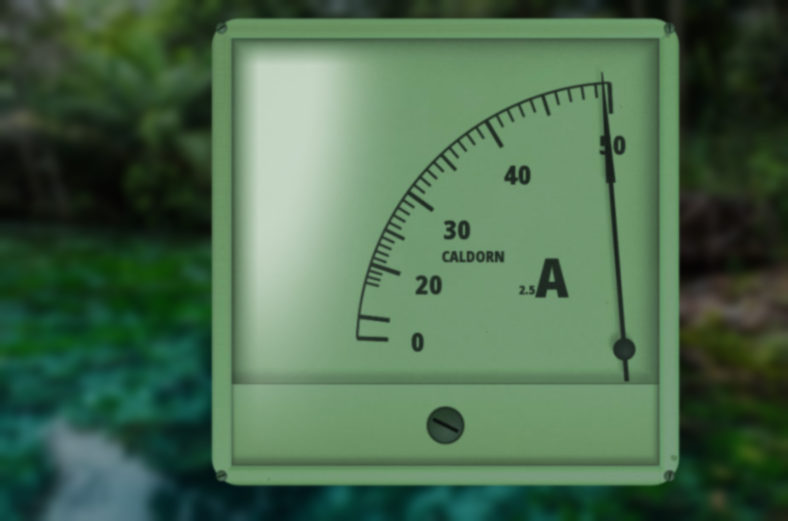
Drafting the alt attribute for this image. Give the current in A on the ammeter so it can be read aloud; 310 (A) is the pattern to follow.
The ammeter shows 49.5 (A)
